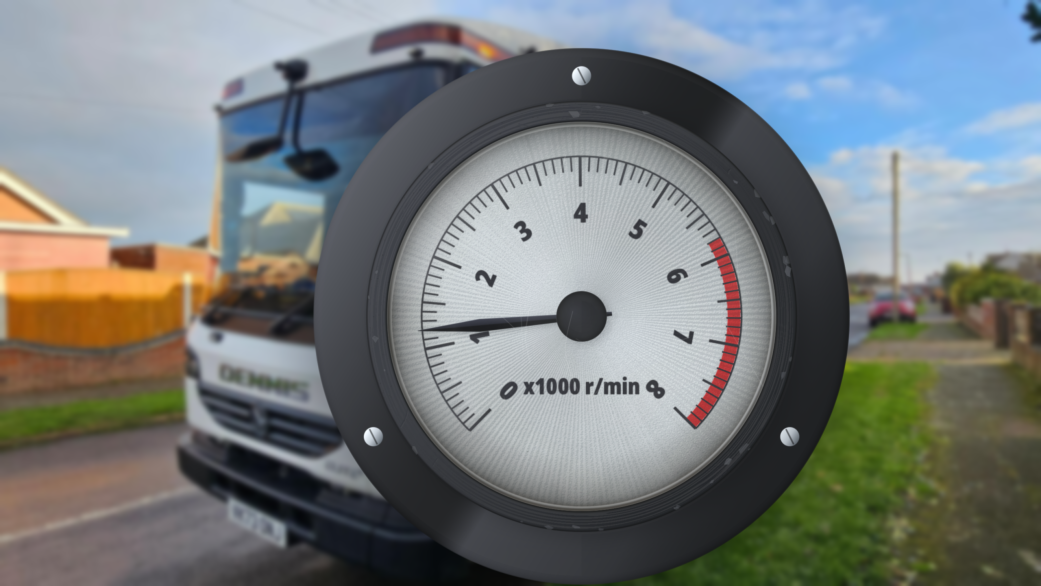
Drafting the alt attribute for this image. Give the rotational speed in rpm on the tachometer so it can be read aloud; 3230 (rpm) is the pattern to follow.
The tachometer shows 1200 (rpm)
